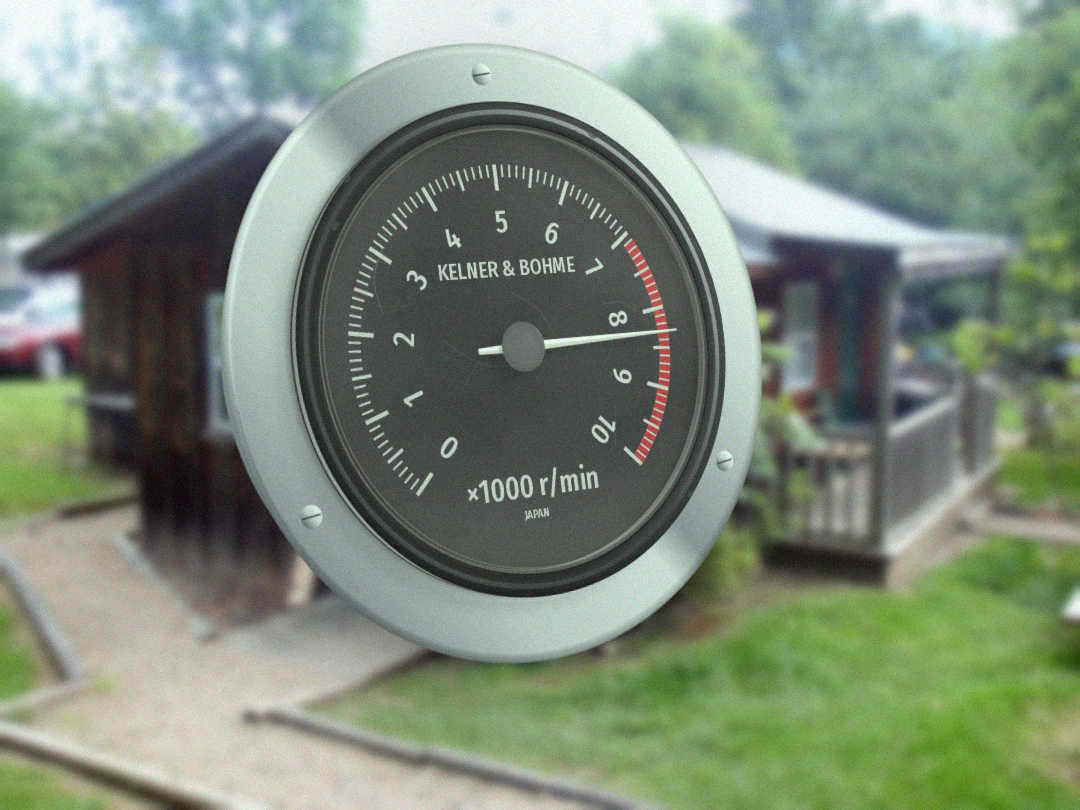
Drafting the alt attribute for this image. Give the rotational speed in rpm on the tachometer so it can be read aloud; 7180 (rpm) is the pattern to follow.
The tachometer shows 8300 (rpm)
